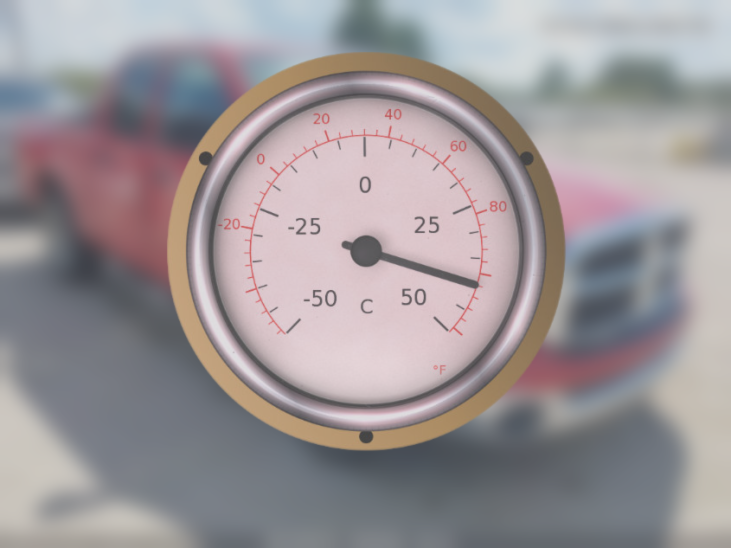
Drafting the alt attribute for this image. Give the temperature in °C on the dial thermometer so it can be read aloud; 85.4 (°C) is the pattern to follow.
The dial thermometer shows 40 (°C)
